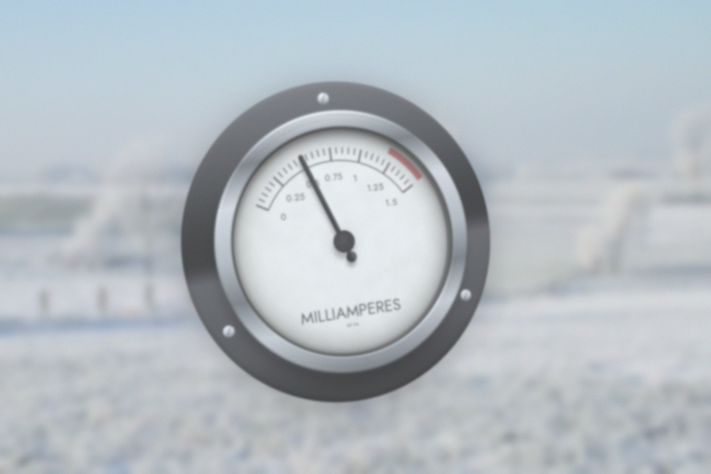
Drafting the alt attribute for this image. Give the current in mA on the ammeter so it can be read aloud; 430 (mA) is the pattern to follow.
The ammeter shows 0.5 (mA)
